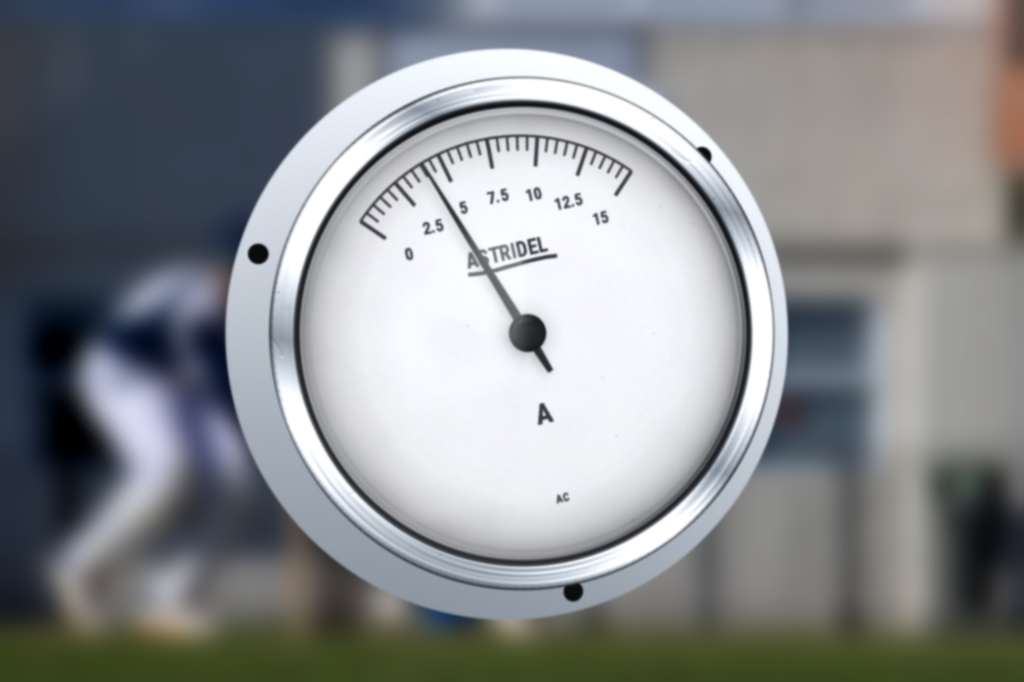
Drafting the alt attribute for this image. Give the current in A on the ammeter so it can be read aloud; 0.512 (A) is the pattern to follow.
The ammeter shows 4 (A)
